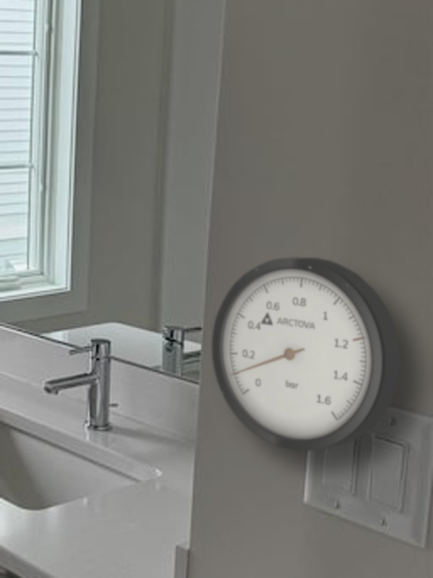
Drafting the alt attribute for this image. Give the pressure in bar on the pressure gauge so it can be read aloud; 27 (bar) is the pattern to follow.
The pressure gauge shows 0.1 (bar)
